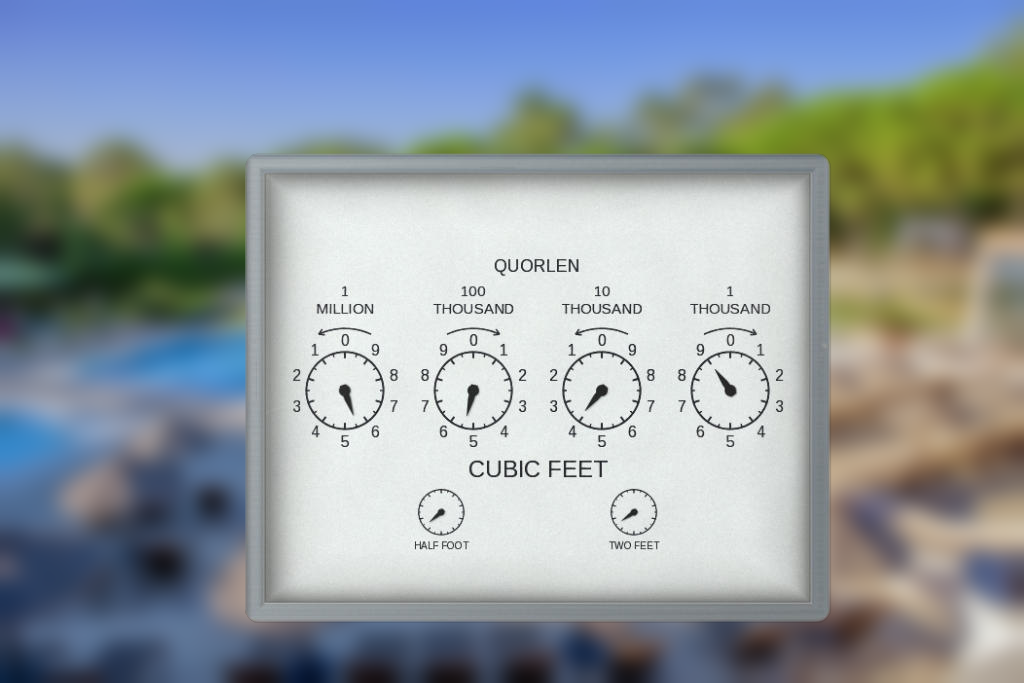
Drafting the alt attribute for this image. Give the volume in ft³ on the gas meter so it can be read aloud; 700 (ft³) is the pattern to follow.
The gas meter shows 553900 (ft³)
